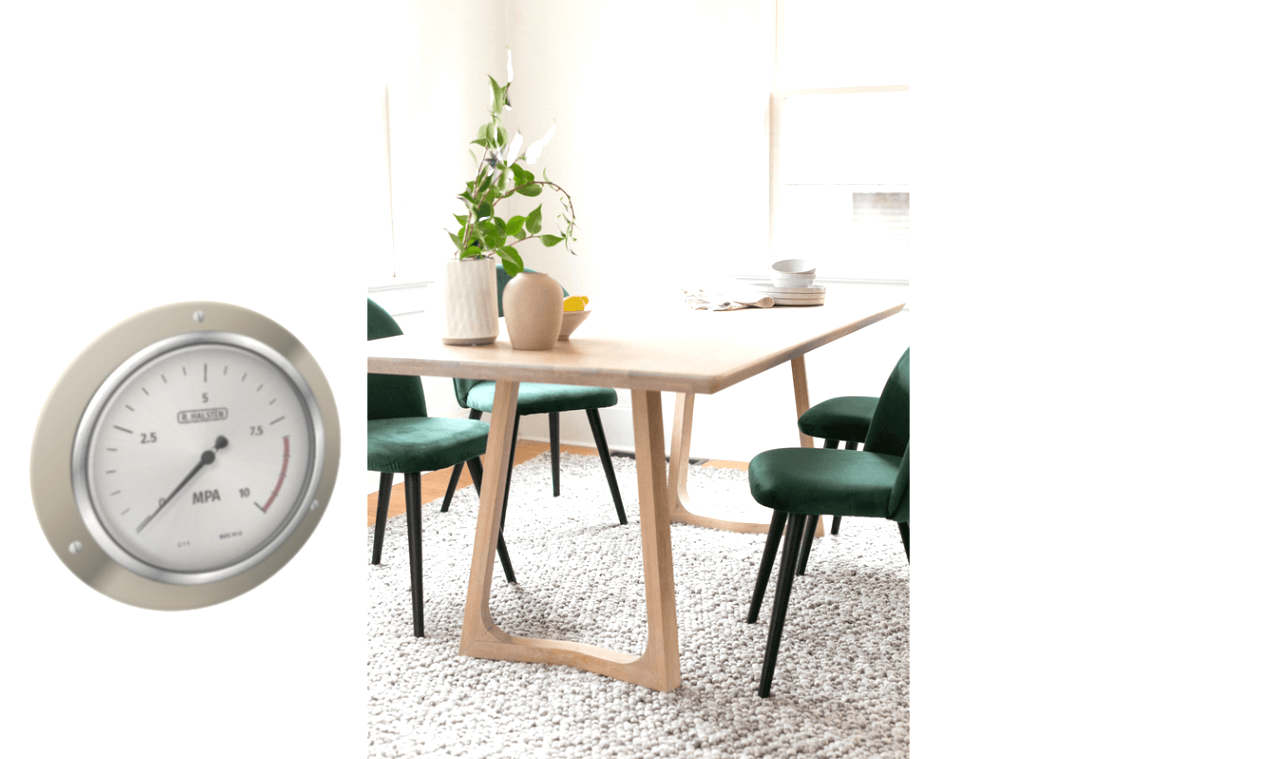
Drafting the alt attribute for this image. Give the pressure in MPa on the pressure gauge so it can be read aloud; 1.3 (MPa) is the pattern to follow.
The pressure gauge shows 0 (MPa)
